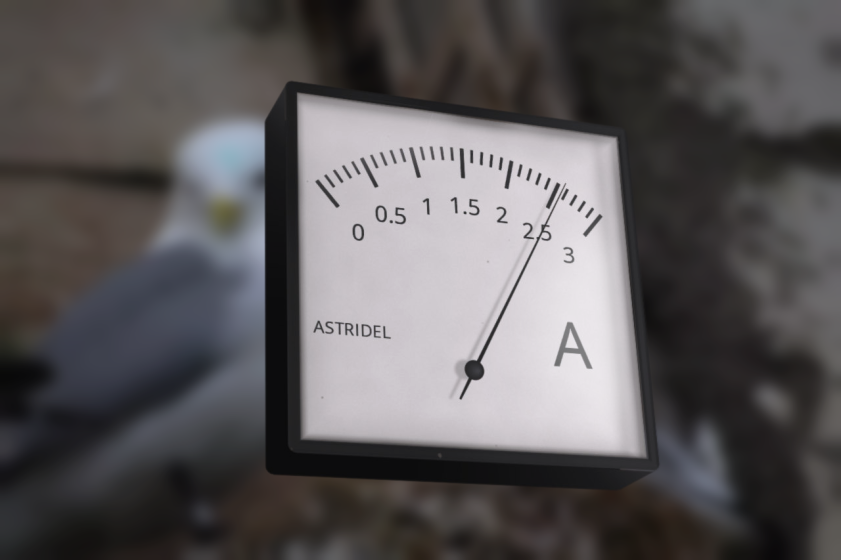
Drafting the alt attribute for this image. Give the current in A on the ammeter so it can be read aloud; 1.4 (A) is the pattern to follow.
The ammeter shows 2.55 (A)
